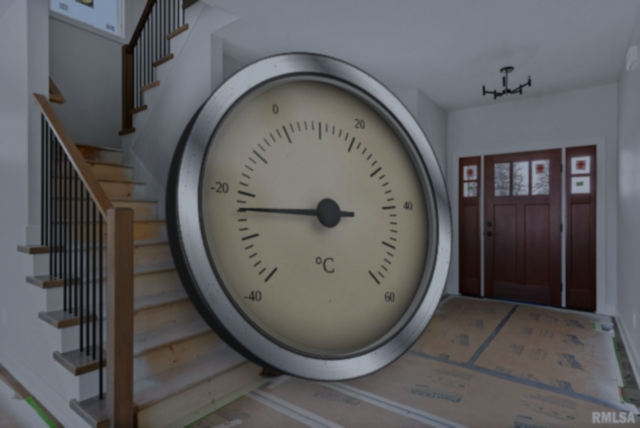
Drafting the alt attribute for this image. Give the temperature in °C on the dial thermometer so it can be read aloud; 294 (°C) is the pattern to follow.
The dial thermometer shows -24 (°C)
